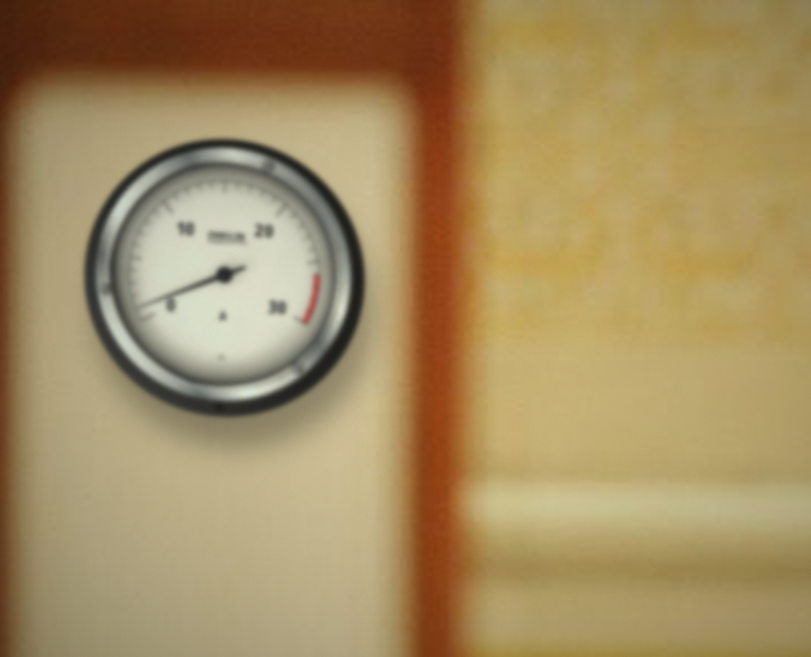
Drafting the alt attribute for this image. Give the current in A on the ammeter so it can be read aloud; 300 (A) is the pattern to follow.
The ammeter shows 1 (A)
